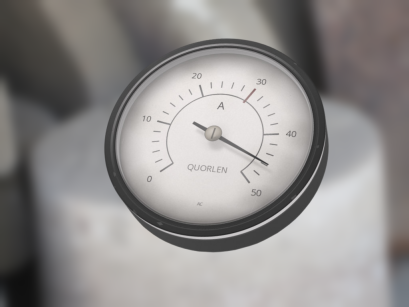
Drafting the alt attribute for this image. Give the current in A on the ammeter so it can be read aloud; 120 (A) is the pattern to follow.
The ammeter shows 46 (A)
